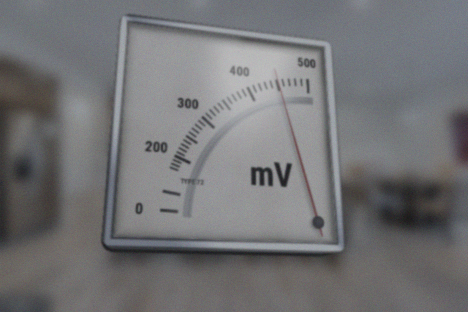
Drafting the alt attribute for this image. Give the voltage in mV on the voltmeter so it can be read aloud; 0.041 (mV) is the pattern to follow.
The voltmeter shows 450 (mV)
